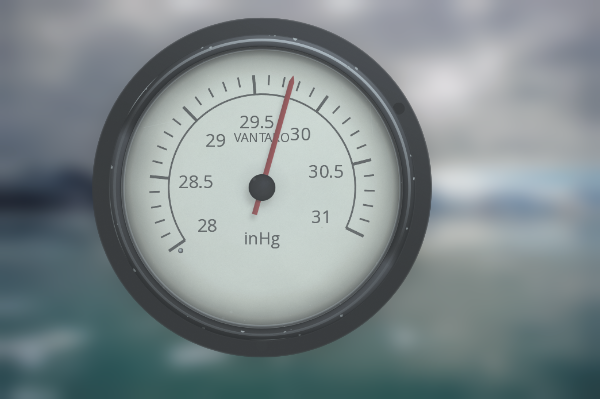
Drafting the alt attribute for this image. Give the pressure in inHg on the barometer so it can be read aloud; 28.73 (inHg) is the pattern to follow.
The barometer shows 29.75 (inHg)
